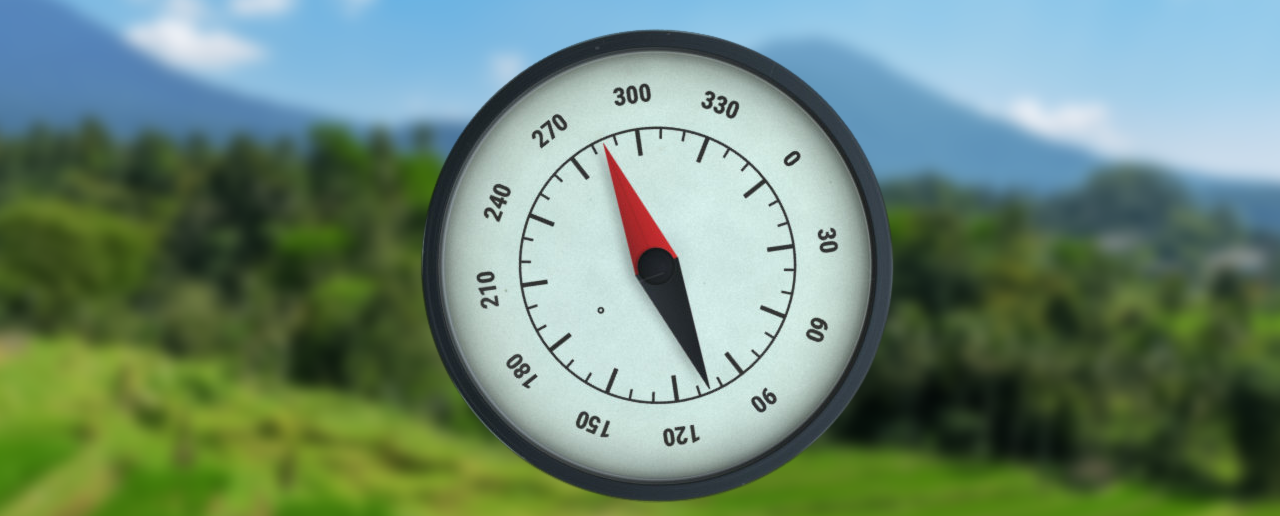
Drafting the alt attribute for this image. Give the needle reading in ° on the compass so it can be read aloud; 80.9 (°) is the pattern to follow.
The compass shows 285 (°)
